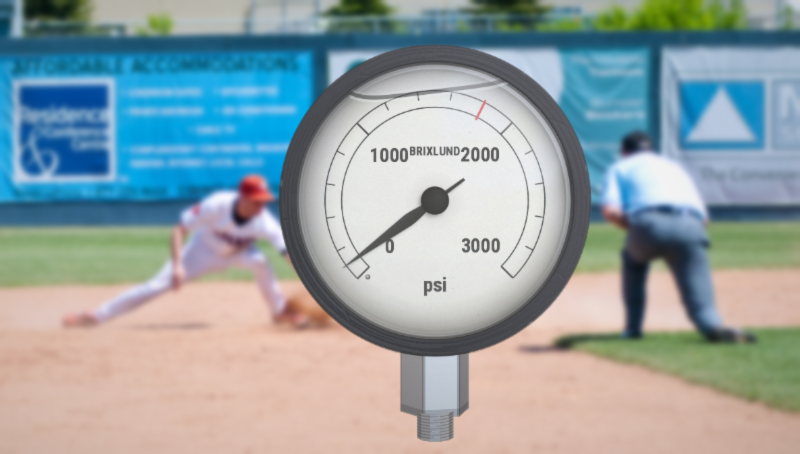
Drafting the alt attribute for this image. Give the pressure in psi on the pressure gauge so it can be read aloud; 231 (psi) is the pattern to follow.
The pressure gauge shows 100 (psi)
